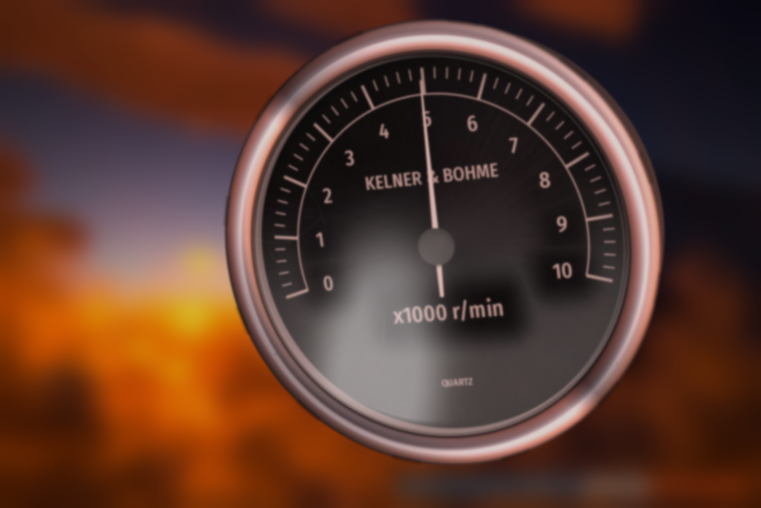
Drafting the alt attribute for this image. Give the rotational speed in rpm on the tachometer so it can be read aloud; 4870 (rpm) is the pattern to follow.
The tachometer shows 5000 (rpm)
